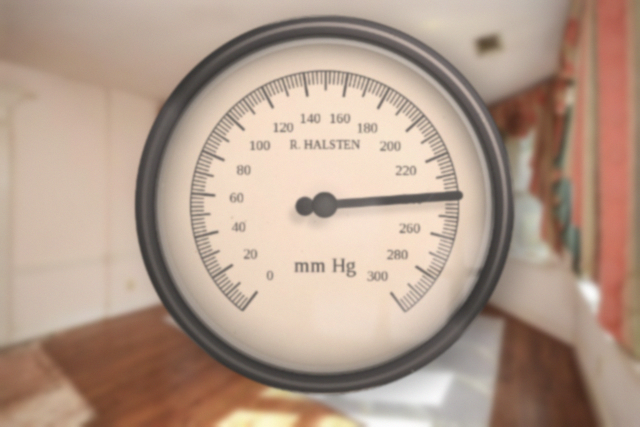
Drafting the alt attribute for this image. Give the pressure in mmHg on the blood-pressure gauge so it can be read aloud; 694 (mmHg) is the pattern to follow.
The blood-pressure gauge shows 240 (mmHg)
